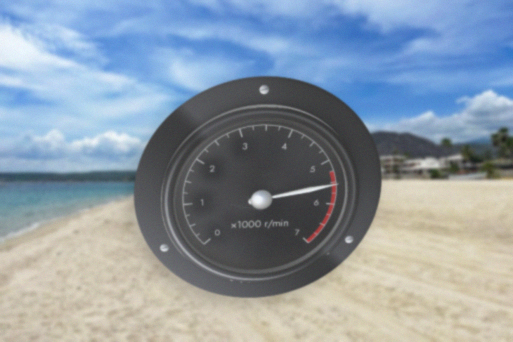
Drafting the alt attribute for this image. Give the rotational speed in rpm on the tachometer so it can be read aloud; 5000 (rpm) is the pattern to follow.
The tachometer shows 5500 (rpm)
